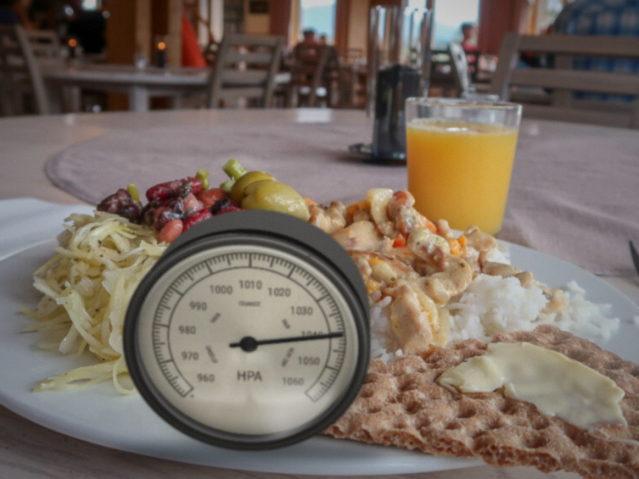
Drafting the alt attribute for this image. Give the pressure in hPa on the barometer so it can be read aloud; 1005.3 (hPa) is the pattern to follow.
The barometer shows 1040 (hPa)
